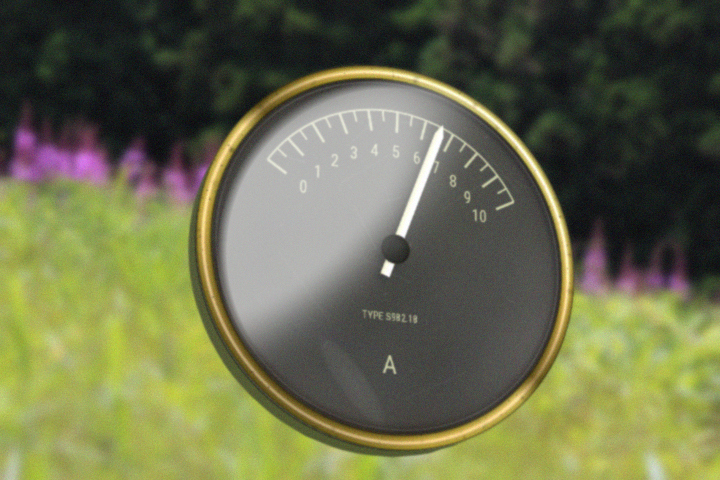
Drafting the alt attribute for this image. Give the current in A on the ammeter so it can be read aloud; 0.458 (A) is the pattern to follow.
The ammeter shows 6.5 (A)
